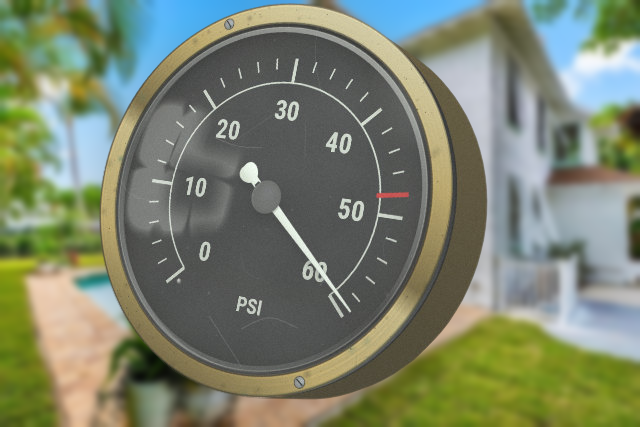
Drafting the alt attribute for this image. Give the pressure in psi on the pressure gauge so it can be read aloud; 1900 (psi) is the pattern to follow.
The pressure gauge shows 59 (psi)
